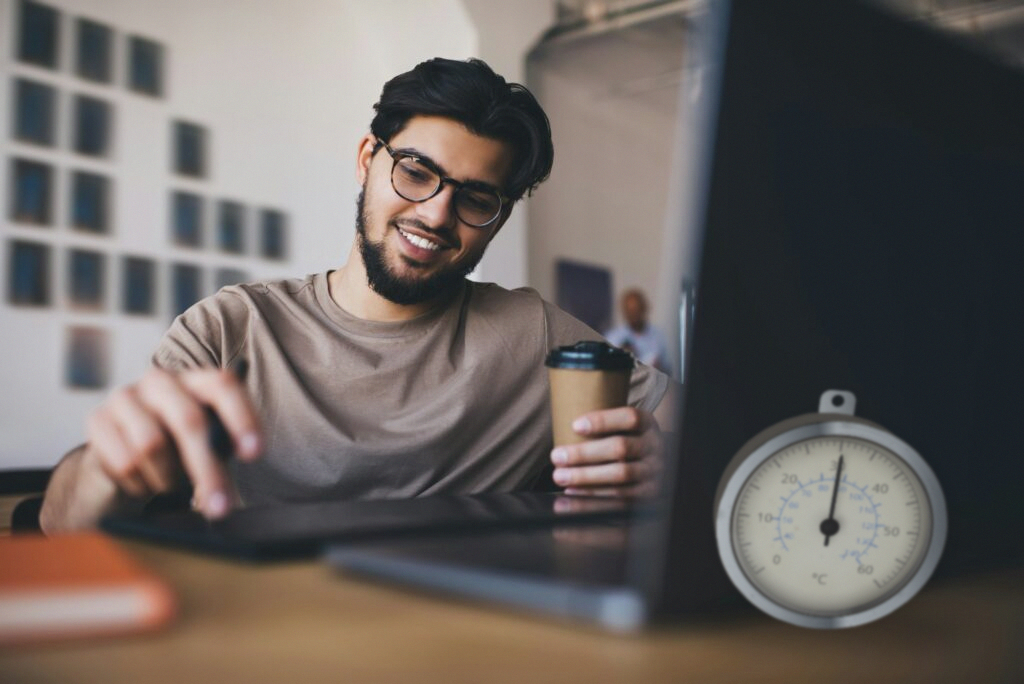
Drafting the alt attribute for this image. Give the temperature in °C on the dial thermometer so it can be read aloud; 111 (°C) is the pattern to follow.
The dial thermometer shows 30 (°C)
